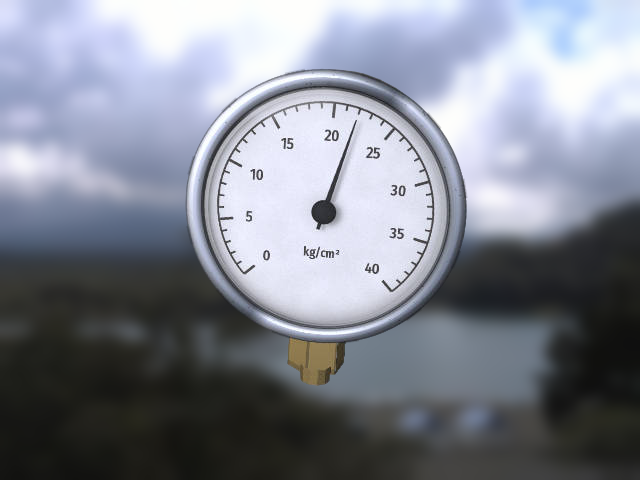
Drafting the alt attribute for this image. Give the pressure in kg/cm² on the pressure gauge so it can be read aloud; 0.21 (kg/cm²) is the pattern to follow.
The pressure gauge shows 22 (kg/cm²)
